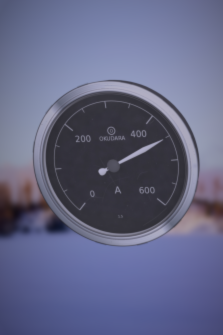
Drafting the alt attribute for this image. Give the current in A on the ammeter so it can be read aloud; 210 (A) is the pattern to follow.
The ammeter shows 450 (A)
